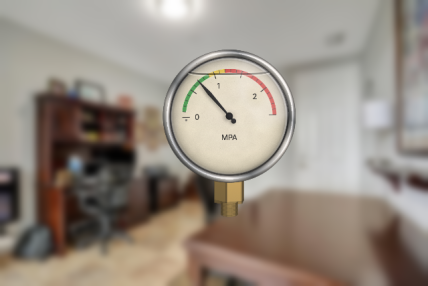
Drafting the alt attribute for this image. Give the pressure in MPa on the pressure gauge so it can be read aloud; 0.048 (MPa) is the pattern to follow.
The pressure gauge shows 0.7 (MPa)
